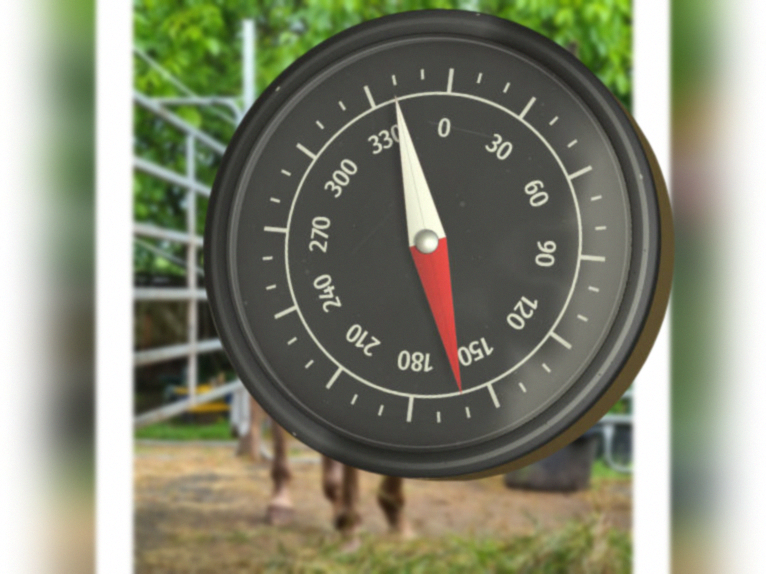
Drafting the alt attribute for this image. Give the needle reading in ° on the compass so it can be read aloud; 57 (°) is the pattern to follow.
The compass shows 160 (°)
